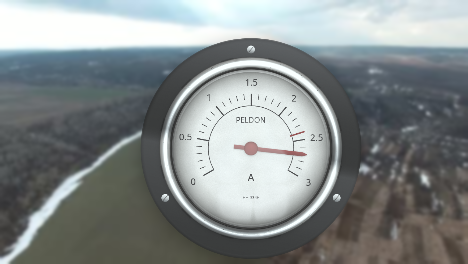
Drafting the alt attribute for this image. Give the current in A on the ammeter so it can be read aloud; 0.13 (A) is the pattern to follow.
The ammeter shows 2.7 (A)
